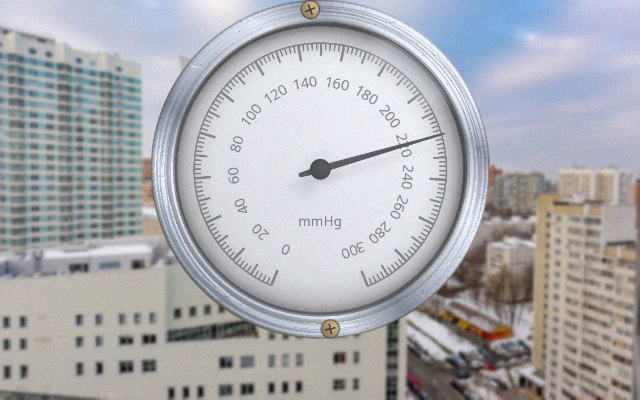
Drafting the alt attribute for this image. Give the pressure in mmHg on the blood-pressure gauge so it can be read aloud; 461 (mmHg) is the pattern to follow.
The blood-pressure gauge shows 220 (mmHg)
